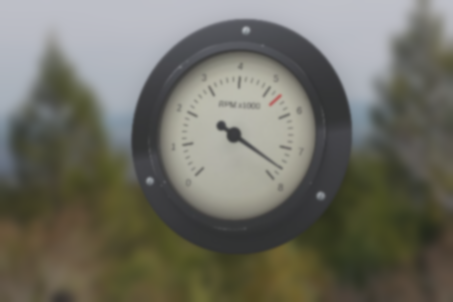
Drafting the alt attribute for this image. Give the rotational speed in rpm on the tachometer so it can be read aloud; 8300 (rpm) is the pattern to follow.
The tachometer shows 7600 (rpm)
